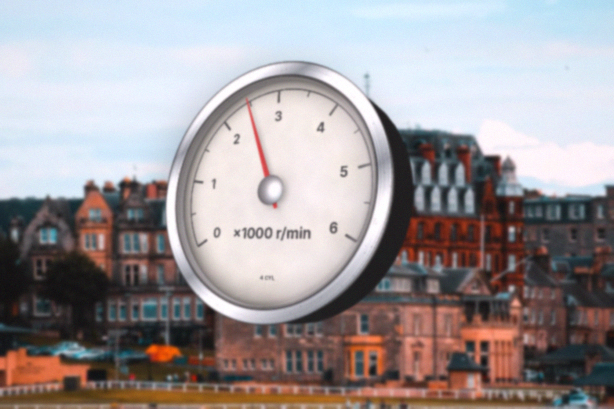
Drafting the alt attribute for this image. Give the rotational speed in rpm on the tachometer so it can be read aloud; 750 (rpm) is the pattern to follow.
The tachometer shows 2500 (rpm)
